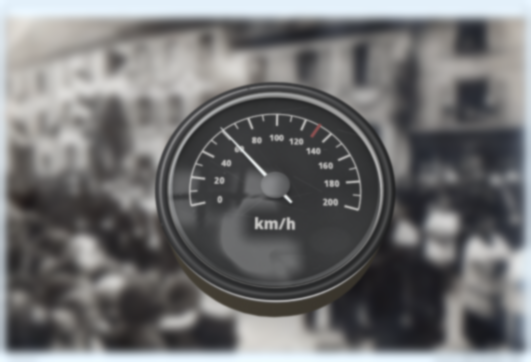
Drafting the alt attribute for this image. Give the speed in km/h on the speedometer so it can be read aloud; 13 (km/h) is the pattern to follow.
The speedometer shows 60 (km/h)
